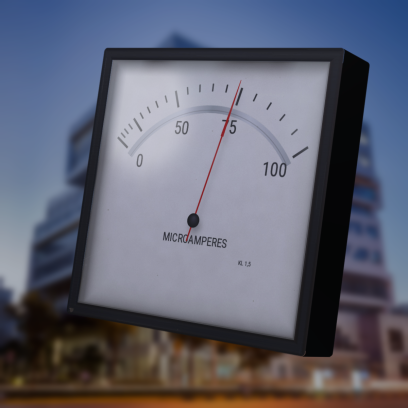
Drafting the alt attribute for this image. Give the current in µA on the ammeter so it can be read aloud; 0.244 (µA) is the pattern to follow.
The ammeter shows 75 (µA)
